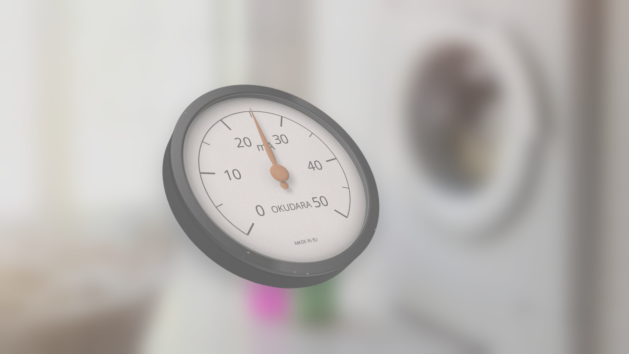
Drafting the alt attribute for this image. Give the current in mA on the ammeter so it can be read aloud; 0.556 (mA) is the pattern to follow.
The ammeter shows 25 (mA)
